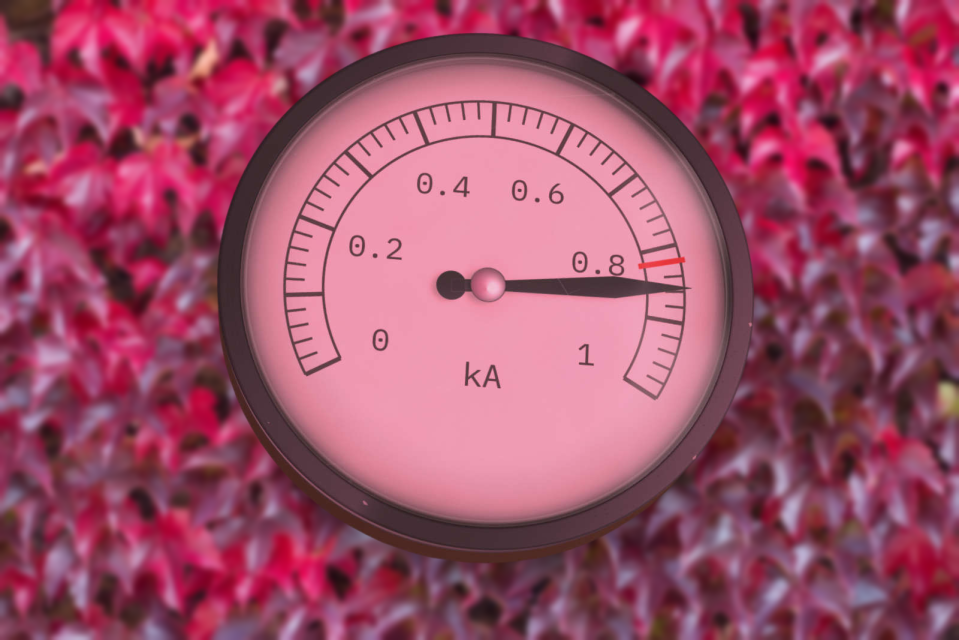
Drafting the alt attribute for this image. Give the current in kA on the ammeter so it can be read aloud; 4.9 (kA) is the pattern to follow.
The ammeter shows 0.86 (kA)
